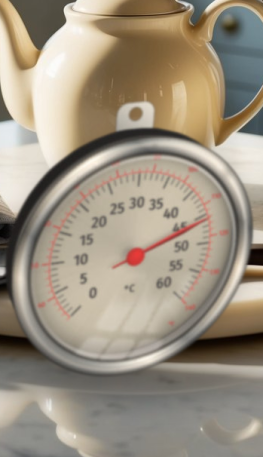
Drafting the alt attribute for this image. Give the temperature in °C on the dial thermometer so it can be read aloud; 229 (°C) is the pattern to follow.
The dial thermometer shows 45 (°C)
